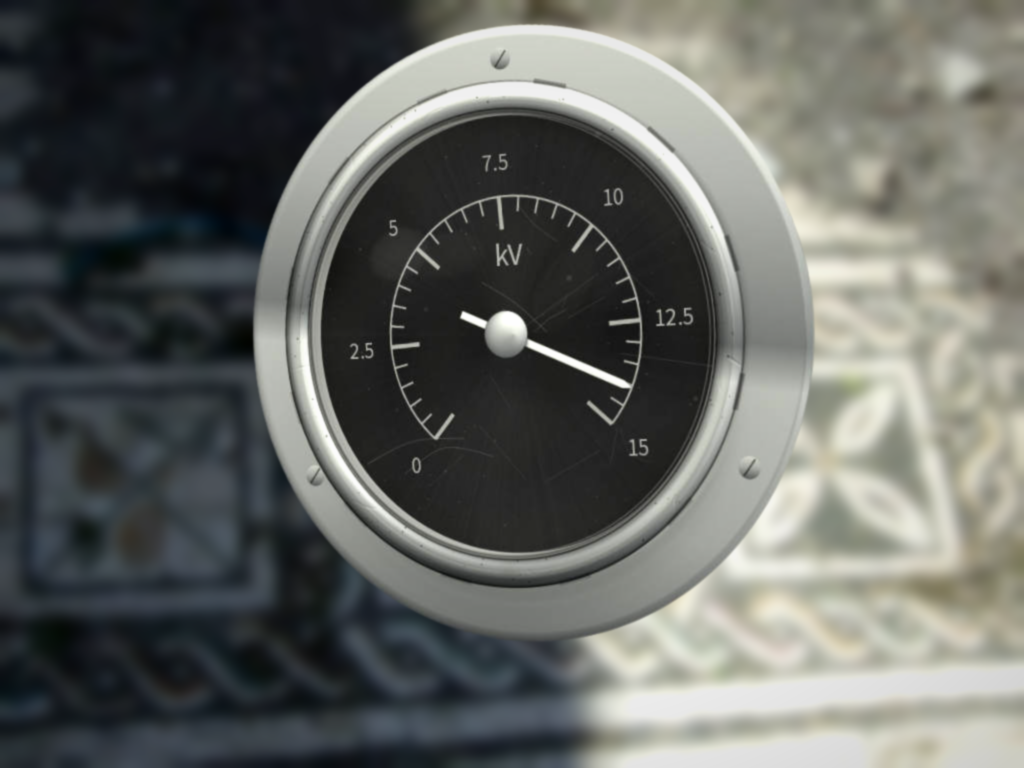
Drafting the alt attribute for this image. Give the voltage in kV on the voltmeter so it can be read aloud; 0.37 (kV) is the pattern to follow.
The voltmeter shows 14 (kV)
